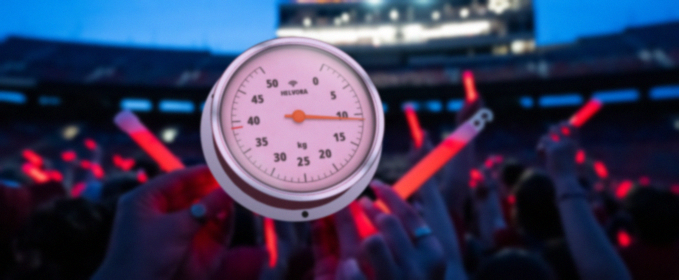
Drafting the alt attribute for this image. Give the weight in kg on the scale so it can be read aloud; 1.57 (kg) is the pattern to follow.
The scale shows 11 (kg)
